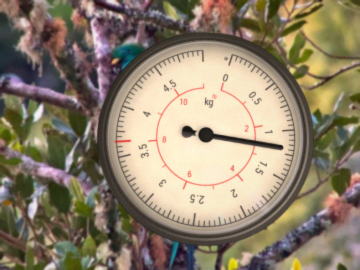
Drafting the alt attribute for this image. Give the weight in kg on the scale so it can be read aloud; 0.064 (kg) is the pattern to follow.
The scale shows 1.2 (kg)
